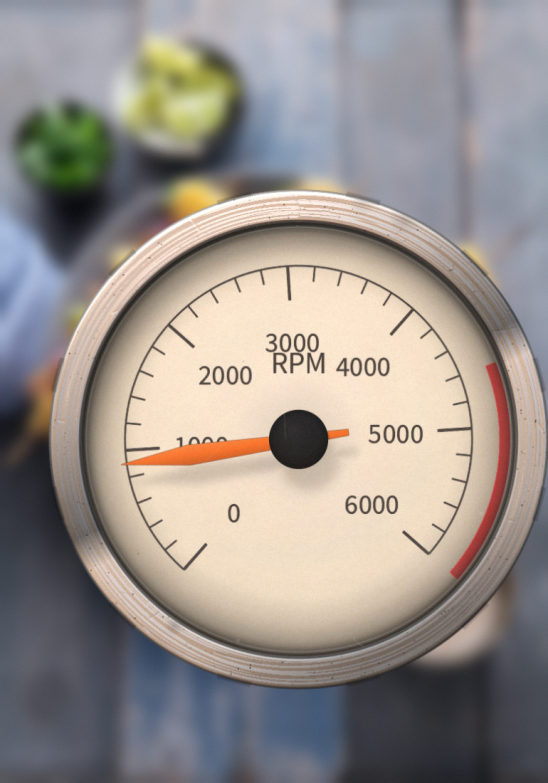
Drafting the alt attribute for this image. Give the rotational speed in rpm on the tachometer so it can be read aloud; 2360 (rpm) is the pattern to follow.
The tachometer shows 900 (rpm)
